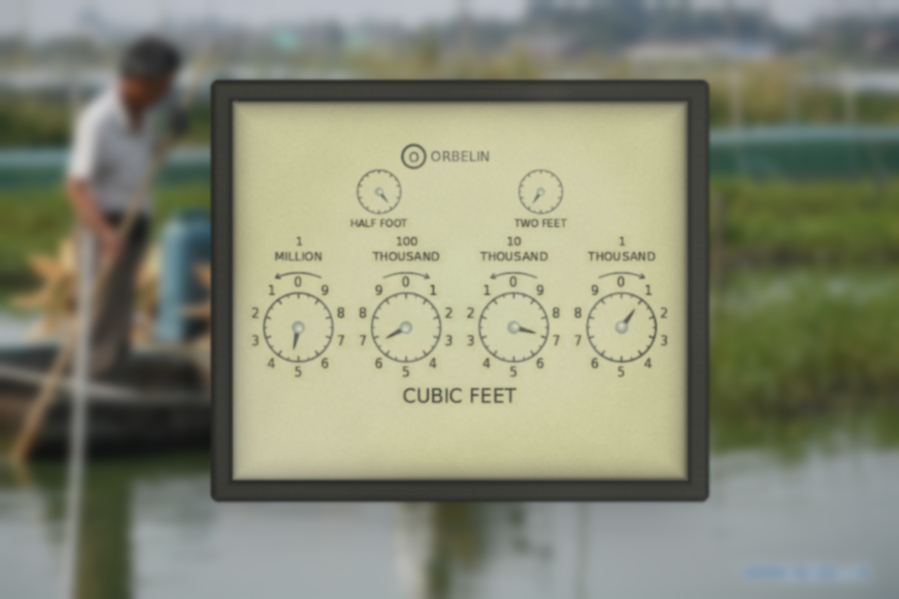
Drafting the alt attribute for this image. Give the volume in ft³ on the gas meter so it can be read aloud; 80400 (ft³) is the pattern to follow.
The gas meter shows 467100 (ft³)
